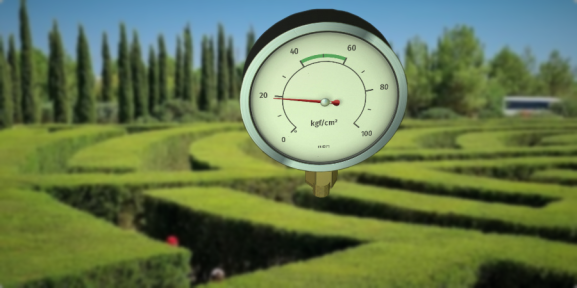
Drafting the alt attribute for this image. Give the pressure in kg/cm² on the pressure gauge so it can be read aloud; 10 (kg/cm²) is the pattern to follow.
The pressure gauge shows 20 (kg/cm²)
